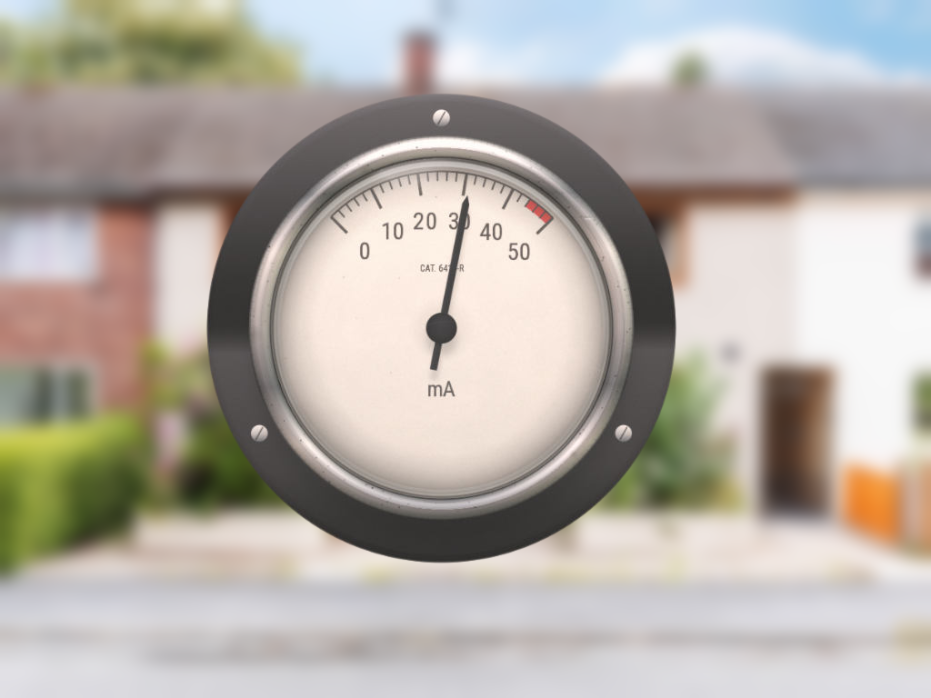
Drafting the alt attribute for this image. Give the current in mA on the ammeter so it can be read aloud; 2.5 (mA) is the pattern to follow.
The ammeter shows 31 (mA)
